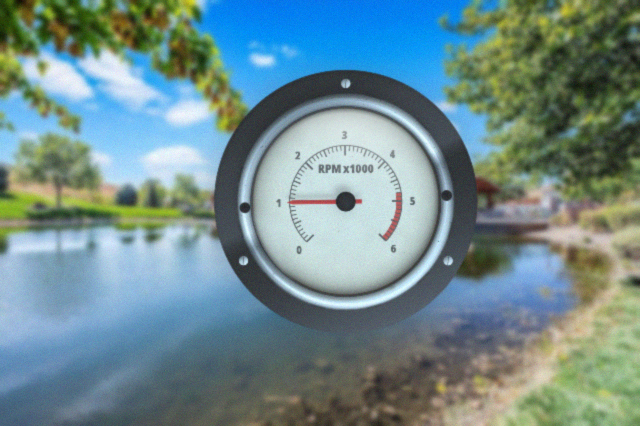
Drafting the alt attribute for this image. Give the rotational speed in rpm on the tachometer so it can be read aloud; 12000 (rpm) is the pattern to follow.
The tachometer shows 1000 (rpm)
